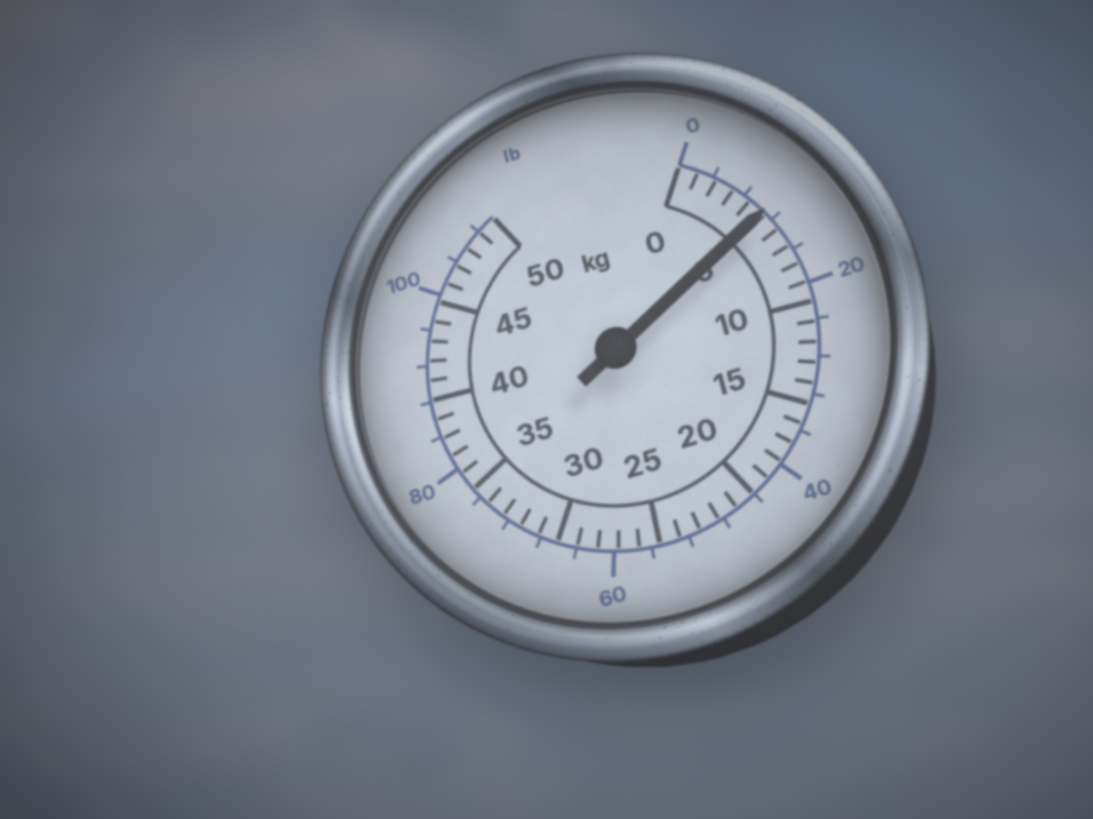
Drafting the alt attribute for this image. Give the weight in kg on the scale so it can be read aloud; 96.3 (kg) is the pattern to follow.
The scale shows 5 (kg)
